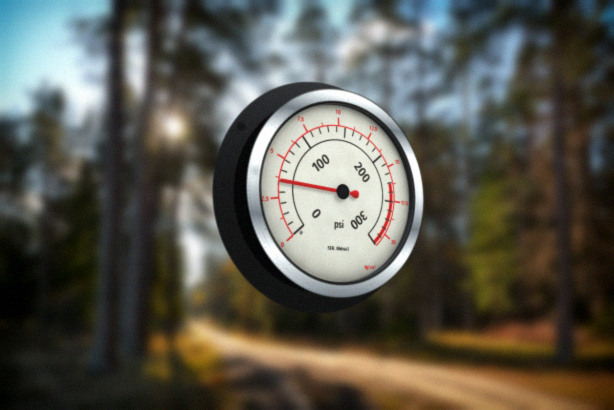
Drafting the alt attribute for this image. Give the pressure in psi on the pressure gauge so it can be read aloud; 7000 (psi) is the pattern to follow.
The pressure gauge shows 50 (psi)
